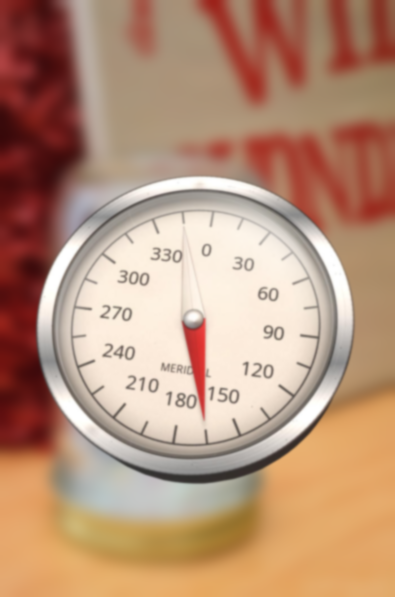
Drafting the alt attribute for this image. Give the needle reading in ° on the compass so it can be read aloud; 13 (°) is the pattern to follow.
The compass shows 165 (°)
